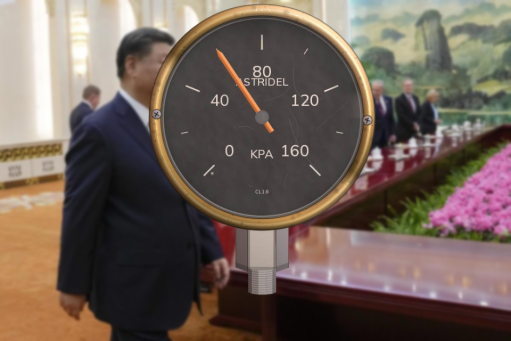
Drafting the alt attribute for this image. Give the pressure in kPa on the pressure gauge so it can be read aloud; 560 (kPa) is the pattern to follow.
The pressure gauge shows 60 (kPa)
